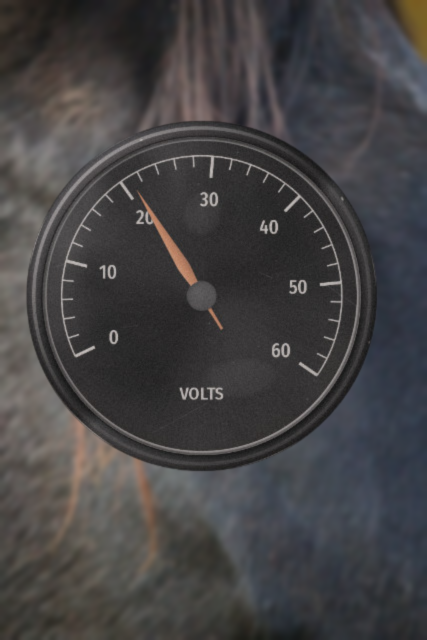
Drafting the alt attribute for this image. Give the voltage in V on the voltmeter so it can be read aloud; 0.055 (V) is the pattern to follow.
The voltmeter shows 21 (V)
